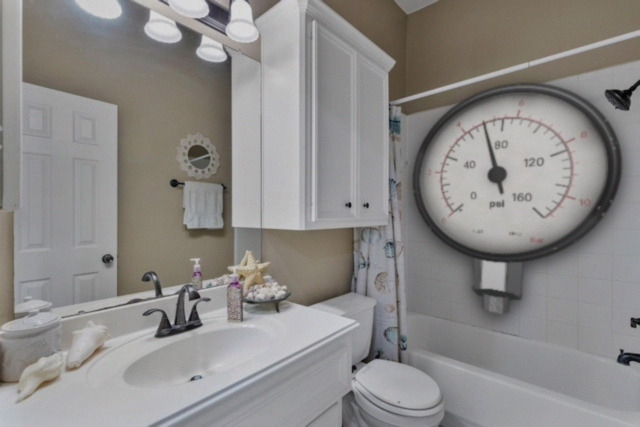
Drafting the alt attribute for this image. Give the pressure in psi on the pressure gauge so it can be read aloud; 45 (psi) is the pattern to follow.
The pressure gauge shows 70 (psi)
